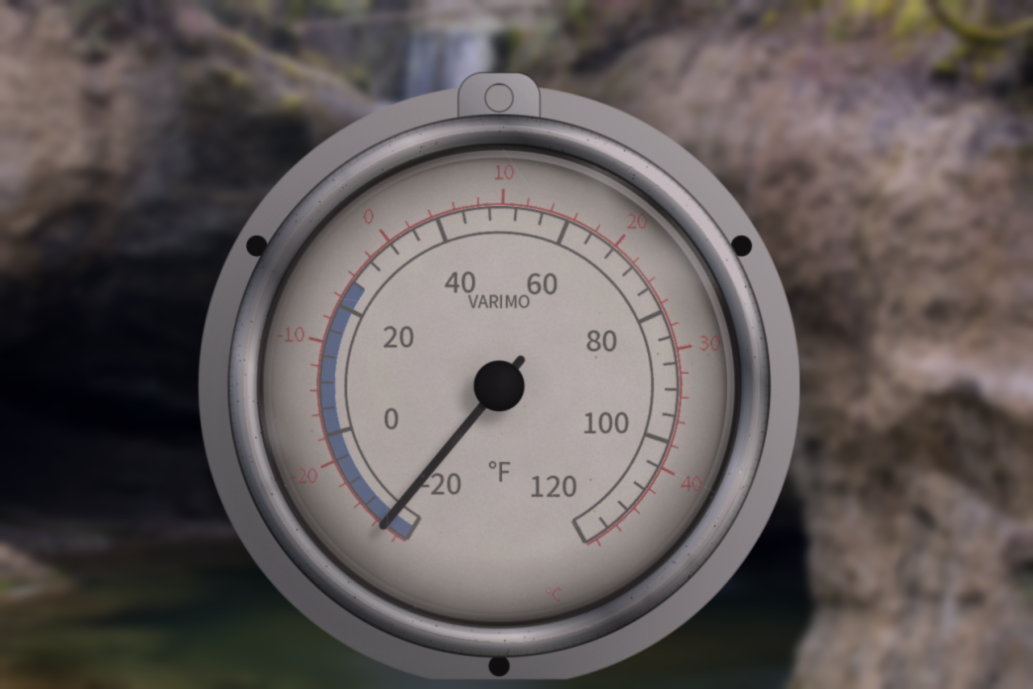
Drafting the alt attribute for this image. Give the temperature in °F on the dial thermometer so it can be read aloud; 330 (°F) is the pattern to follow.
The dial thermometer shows -16 (°F)
